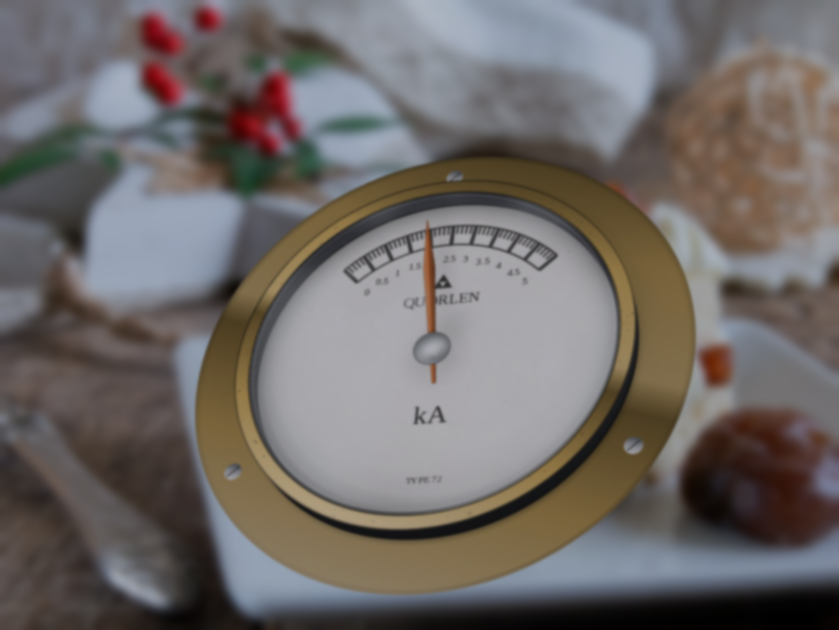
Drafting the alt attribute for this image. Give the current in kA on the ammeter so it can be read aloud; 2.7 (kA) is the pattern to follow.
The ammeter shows 2 (kA)
